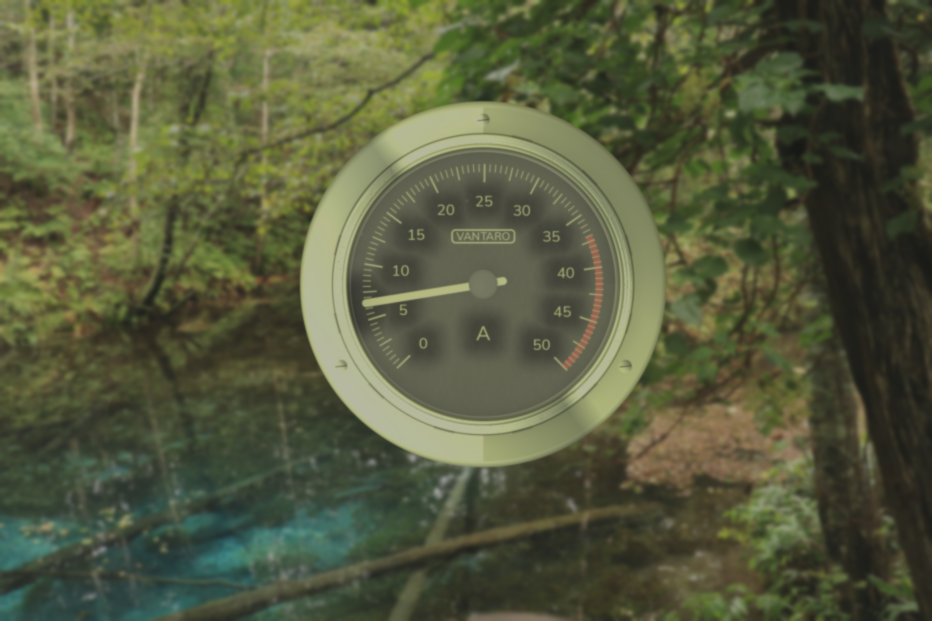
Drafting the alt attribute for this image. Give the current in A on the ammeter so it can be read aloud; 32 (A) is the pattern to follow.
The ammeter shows 6.5 (A)
